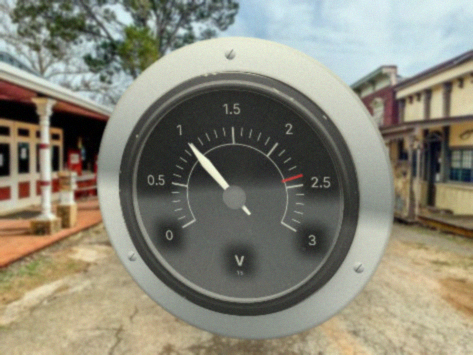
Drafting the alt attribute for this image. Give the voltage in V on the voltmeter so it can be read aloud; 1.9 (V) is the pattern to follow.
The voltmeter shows 1 (V)
